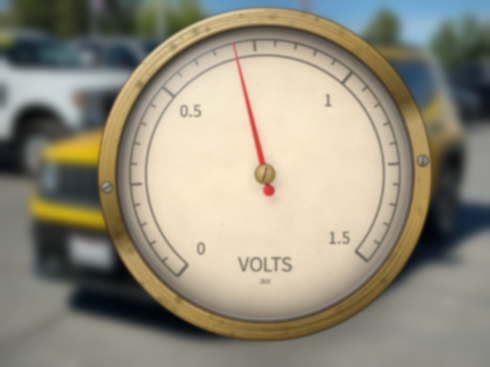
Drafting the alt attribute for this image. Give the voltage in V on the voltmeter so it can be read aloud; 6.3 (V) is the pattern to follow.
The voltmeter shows 0.7 (V)
